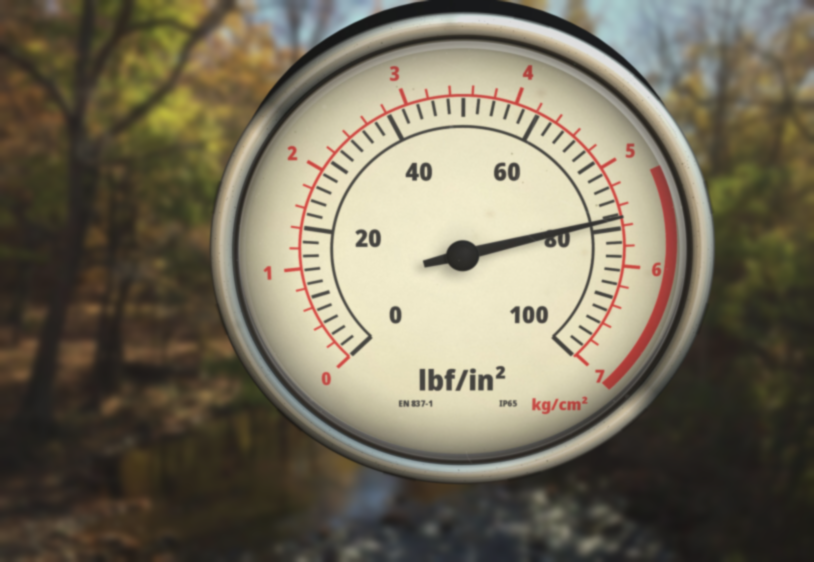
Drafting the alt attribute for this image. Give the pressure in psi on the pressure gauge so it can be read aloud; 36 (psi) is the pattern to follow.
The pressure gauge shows 78 (psi)
